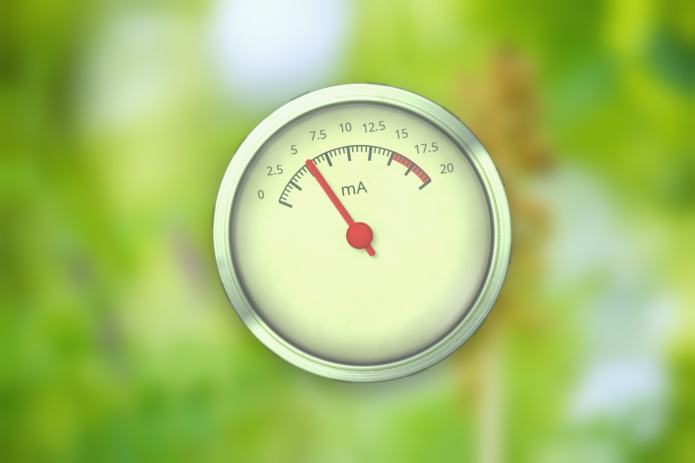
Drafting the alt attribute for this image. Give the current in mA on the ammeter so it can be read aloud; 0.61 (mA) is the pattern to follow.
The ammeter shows 5.5 (mA)
